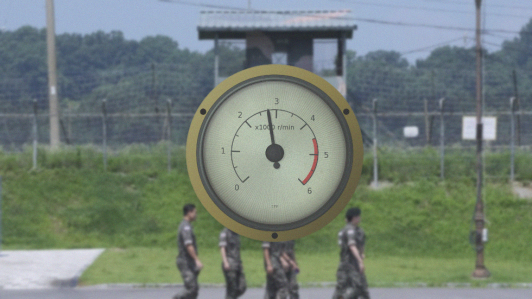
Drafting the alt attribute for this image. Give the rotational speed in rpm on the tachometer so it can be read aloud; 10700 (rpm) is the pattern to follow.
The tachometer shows 2750 (rpm)
